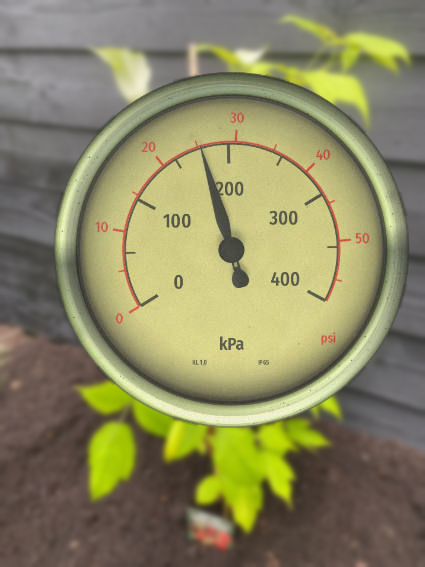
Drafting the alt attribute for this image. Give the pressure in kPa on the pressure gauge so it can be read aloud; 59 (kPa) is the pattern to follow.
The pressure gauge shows 175 (kPa)
